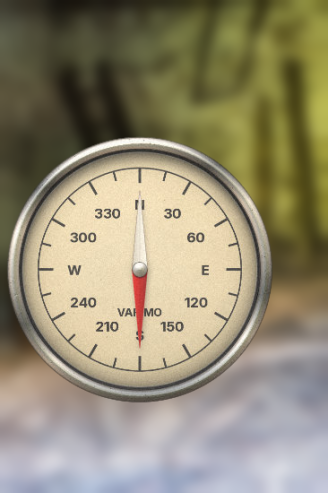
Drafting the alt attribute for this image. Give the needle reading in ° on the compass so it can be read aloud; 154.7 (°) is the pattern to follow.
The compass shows 180 (°)
